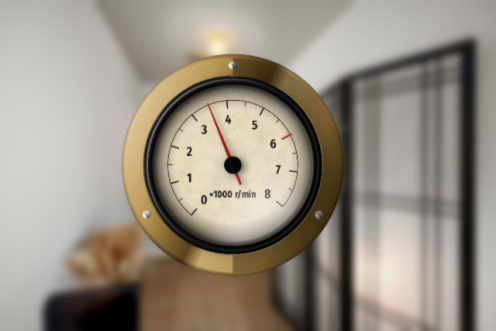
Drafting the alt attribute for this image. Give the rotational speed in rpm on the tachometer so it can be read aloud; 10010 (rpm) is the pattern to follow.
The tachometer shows 3500 (rpm)
